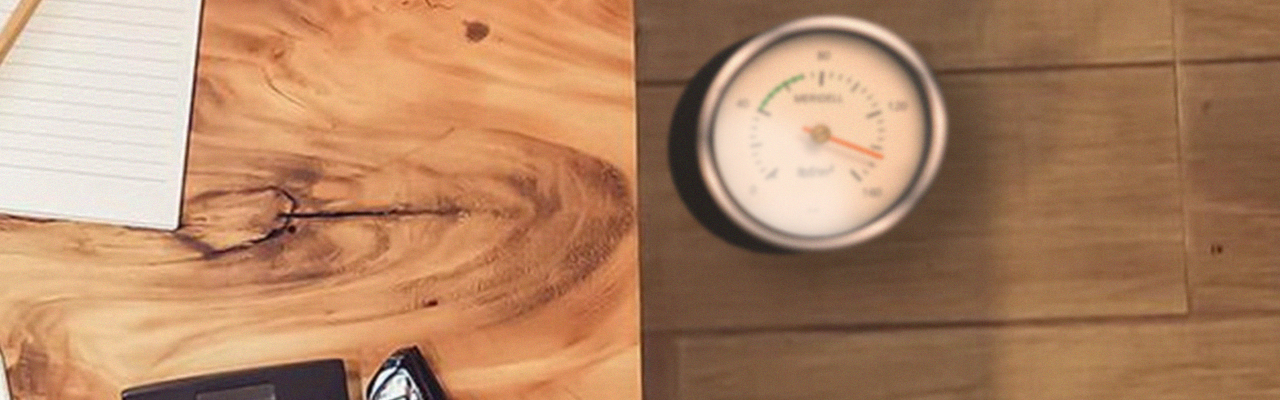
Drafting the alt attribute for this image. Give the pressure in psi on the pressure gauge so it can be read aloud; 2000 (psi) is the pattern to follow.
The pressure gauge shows 145 (psi)
